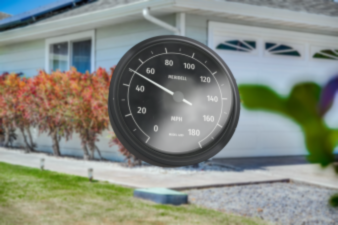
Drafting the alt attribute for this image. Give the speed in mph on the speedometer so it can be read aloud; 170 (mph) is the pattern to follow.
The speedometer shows 50 (mph)
